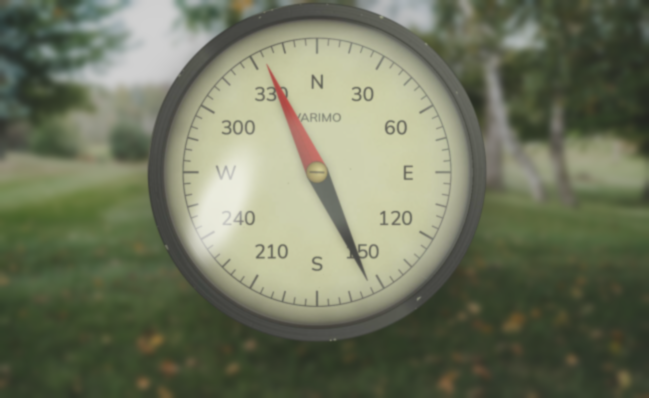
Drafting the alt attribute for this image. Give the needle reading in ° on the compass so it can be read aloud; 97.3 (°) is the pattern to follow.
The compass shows 335 (°)
